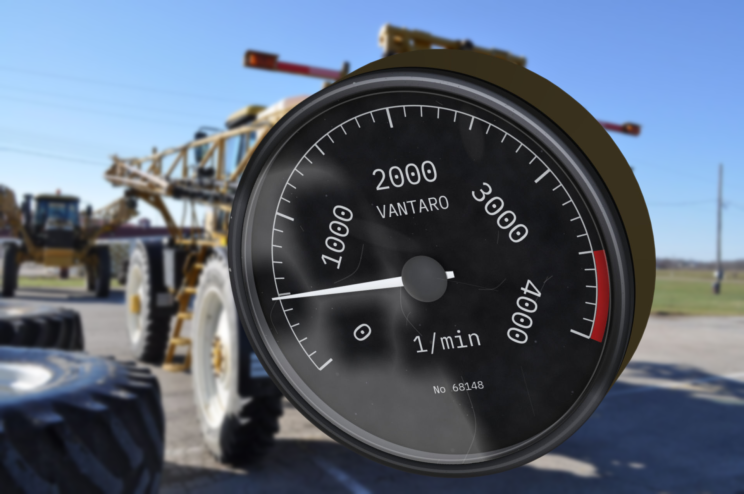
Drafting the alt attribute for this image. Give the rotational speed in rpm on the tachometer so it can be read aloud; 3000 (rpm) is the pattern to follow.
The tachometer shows 500 (rpm)
